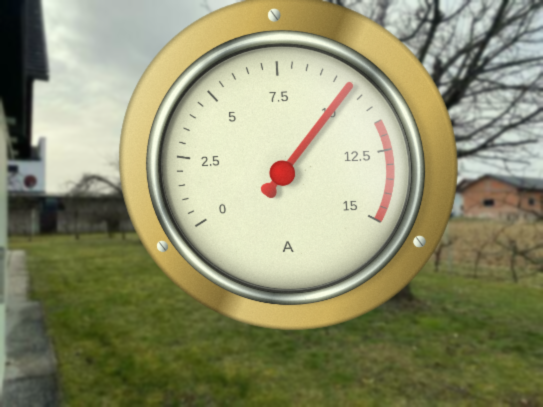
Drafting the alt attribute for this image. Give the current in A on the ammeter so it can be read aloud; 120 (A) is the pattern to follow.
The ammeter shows 10 (A)
